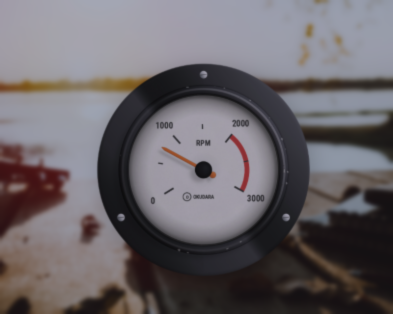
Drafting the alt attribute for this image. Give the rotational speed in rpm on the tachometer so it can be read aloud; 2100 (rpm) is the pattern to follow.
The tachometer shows 750 (rpm)
